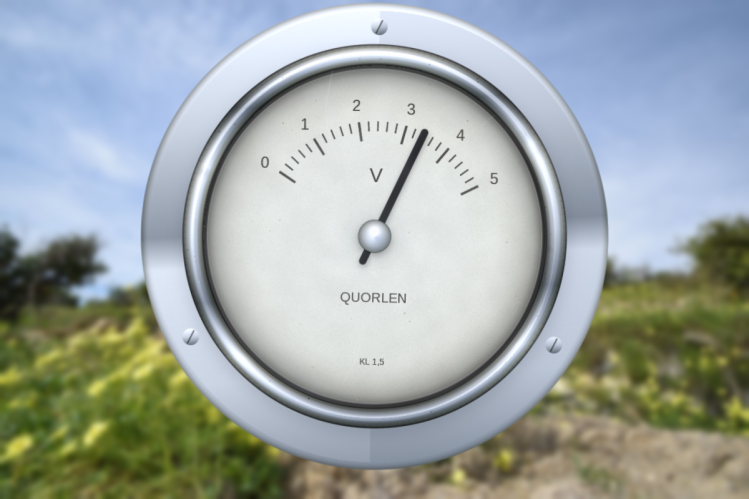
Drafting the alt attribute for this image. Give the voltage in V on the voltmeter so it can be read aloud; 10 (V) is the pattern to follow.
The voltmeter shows 3.4 (V)
